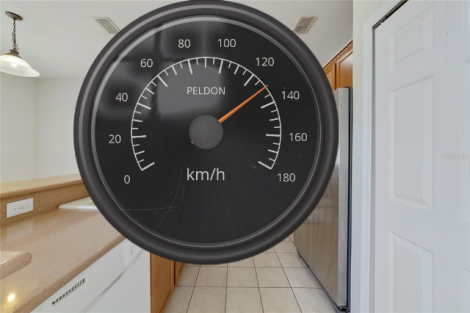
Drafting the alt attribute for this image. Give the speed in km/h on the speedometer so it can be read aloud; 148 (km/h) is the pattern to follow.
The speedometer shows 130 (km/h)
